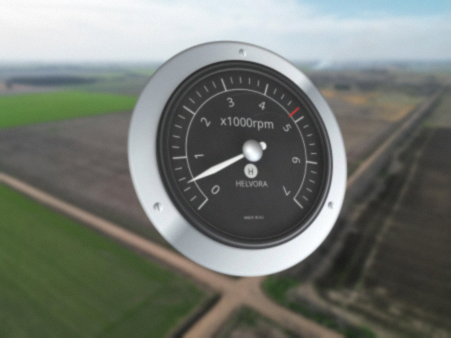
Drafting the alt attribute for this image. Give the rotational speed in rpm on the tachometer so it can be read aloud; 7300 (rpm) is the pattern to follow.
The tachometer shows 500 (rpm)
